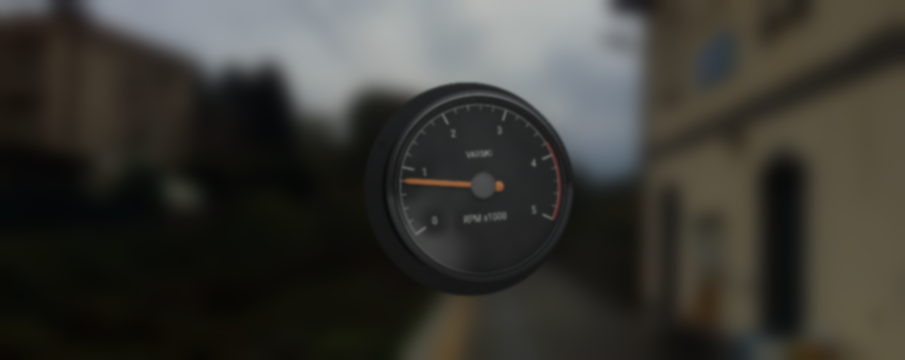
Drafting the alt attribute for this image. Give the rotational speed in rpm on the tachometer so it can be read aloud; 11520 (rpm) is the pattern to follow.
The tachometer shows 800 (rpm)
